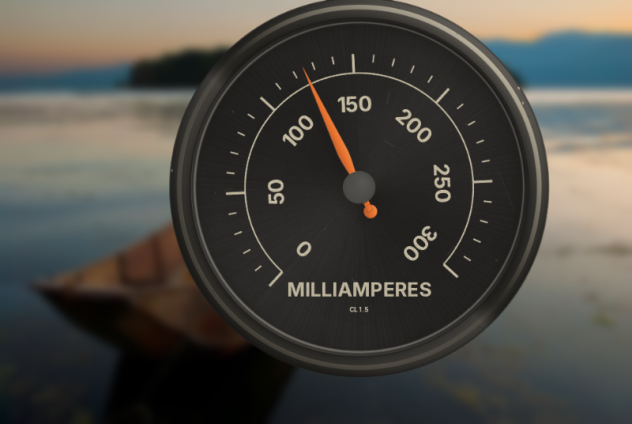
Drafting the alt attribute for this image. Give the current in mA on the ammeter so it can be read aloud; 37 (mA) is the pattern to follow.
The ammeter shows 125 (mA)
